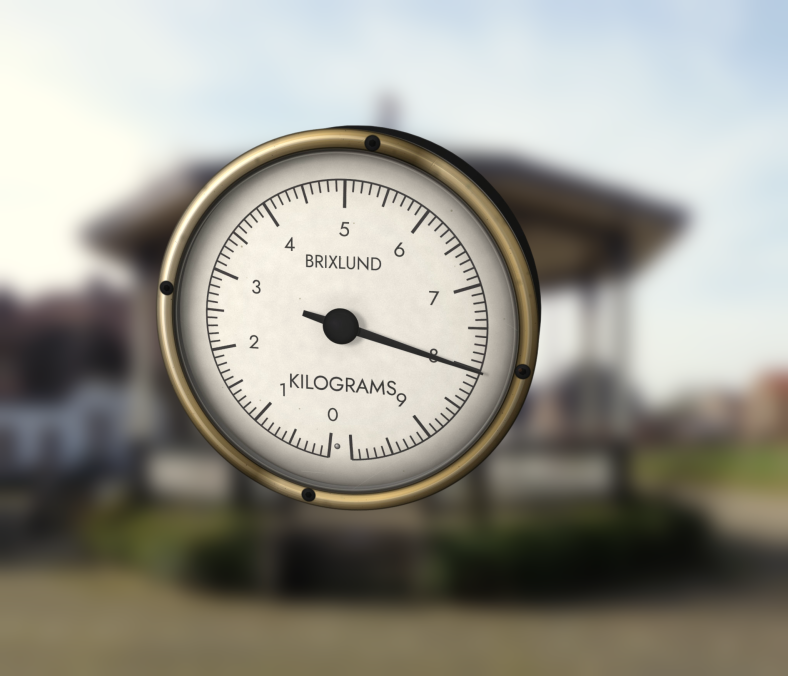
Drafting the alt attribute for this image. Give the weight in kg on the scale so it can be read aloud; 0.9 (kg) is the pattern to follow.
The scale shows 8 (kg)
